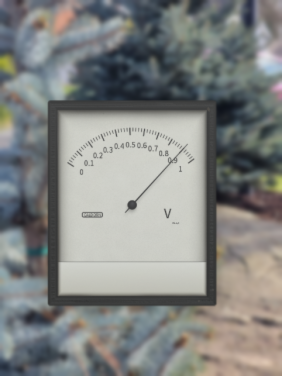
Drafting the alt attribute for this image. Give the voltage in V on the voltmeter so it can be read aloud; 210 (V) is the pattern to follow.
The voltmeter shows 0.9 (V)
